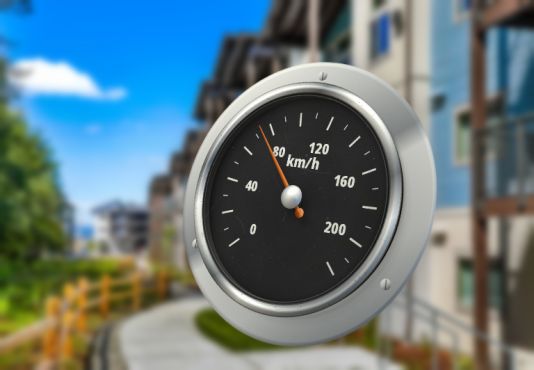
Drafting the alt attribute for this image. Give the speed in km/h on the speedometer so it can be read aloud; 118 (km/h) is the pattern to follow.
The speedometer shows 75 (km/h)
